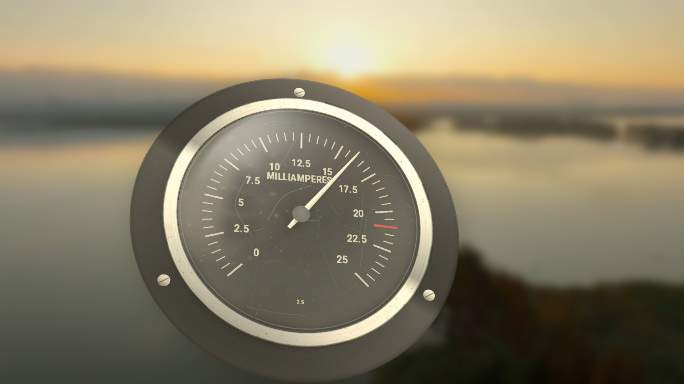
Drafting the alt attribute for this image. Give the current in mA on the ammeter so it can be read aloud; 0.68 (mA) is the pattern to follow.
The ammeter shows 16 (mA)
